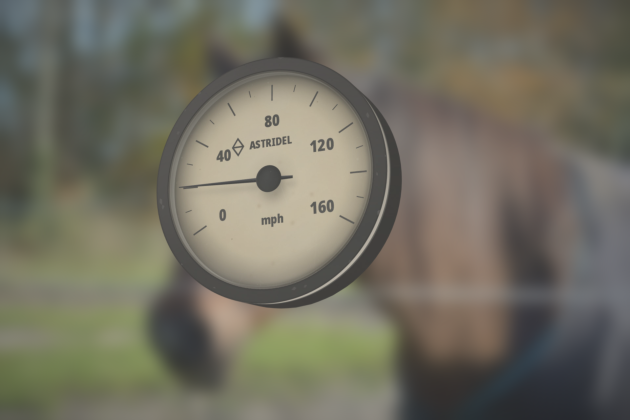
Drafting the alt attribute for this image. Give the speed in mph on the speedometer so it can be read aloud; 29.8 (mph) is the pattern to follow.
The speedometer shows 20 (mph)
